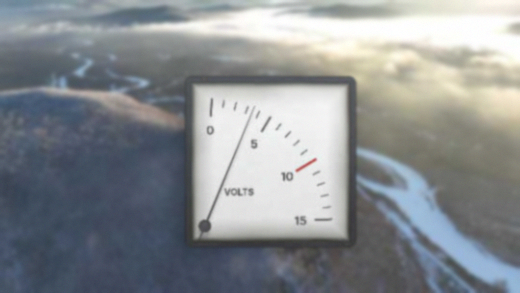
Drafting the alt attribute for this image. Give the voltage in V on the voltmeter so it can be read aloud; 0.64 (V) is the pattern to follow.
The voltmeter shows 3.5 (V)
